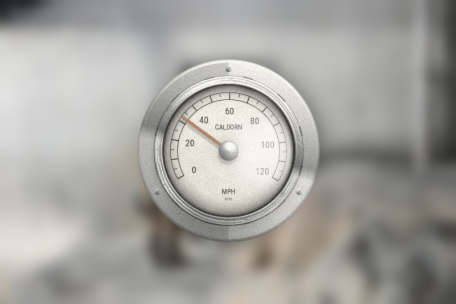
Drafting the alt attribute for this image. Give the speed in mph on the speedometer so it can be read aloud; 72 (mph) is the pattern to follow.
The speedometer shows 32.5 (mph)
